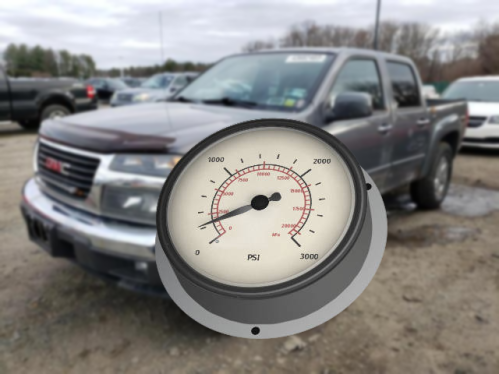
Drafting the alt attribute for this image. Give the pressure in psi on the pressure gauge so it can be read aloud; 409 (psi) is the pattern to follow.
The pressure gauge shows 200 (psi)
